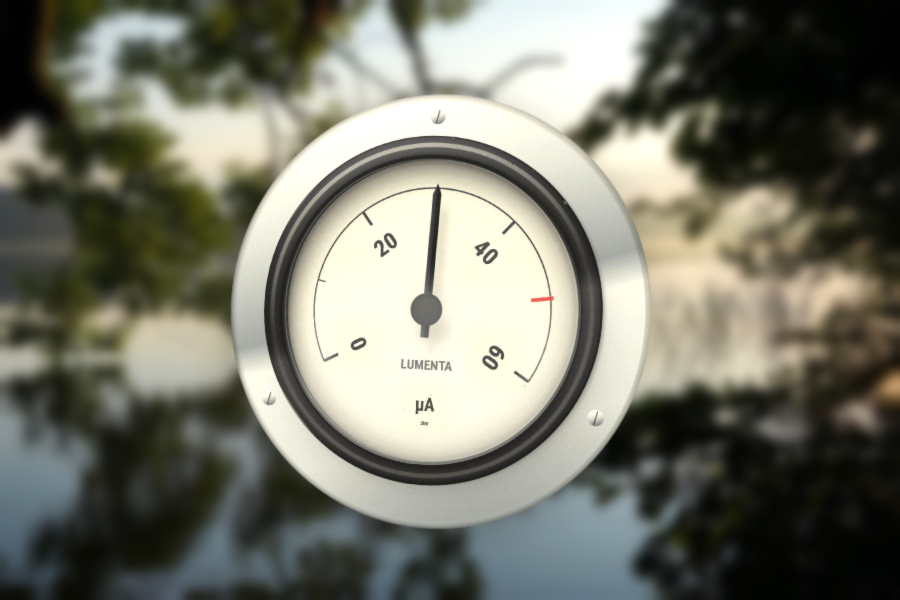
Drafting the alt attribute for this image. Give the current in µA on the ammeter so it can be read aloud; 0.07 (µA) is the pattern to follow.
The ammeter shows 30 (µA)
